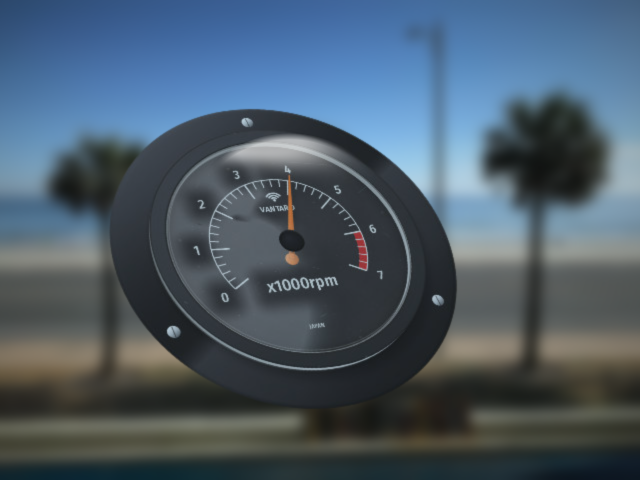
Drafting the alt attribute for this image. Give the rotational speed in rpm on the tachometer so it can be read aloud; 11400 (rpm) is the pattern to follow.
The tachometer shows 4000 (rpm)
